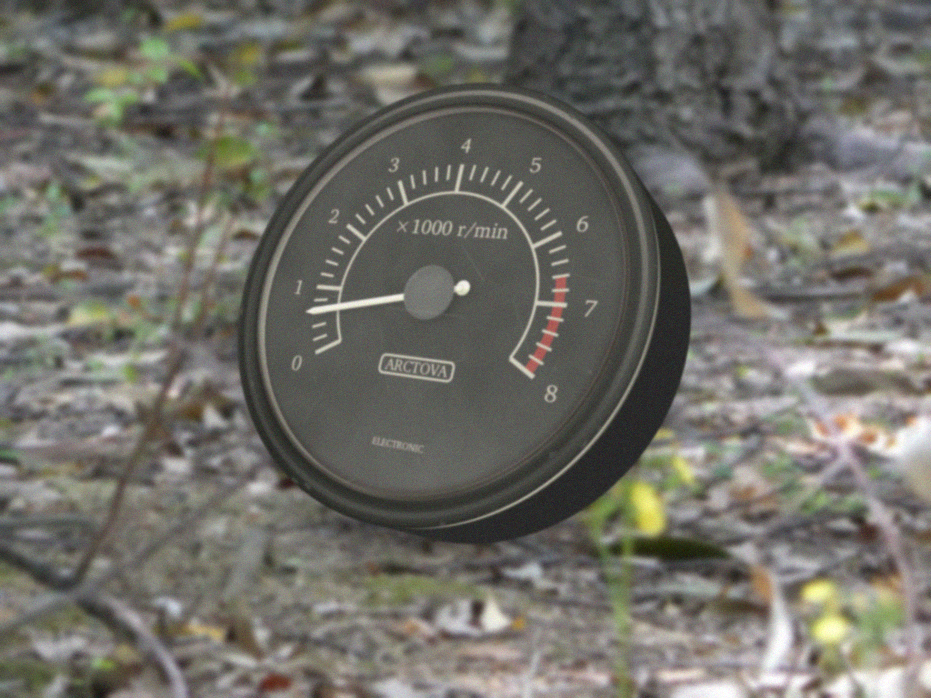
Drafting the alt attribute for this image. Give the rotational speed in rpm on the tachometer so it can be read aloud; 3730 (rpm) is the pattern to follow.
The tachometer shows 600 (rpm)
